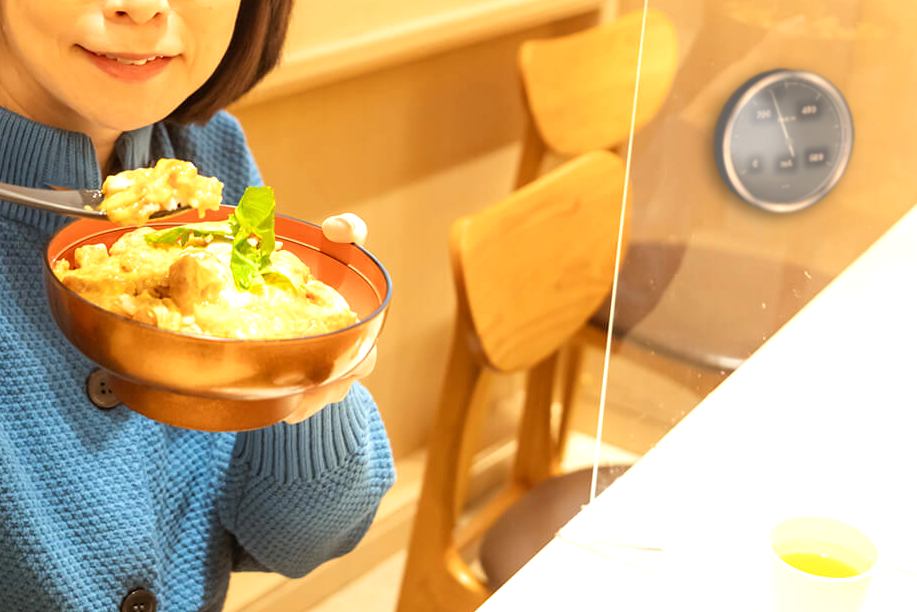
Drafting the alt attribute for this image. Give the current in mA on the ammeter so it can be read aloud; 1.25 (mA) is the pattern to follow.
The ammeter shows 250 (mA)
